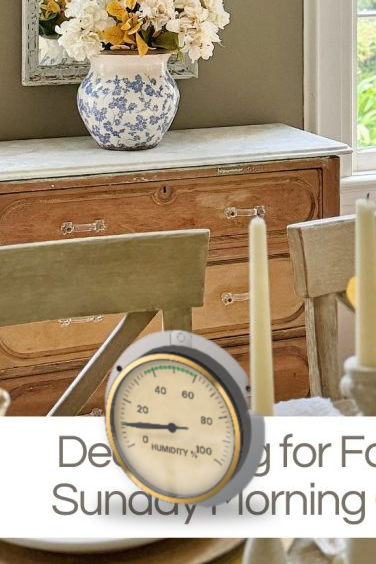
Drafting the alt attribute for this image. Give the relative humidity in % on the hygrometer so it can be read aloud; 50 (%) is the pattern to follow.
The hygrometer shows 10 (%)
